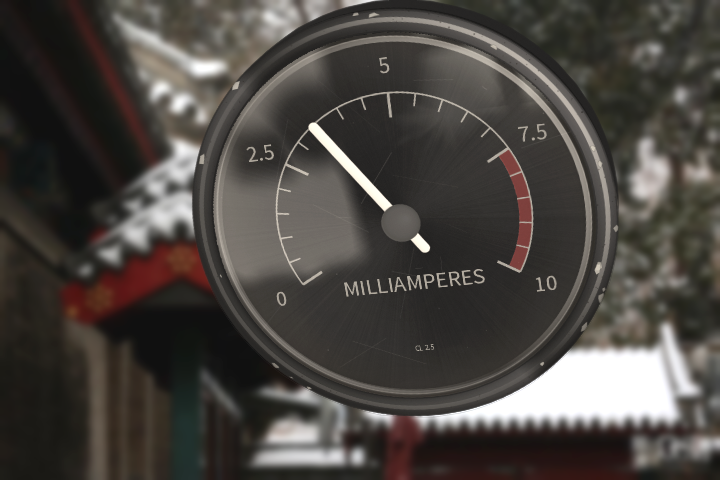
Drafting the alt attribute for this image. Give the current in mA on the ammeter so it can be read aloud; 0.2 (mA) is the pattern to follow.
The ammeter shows 3.5 (mA)
